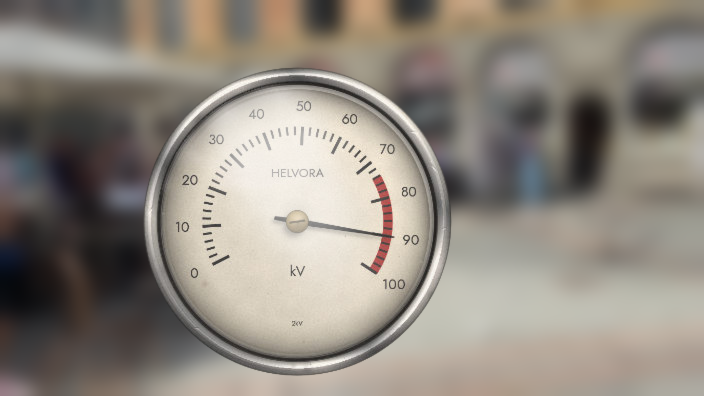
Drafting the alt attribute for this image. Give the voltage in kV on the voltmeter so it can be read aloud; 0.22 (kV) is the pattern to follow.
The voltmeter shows 90 (kV)
